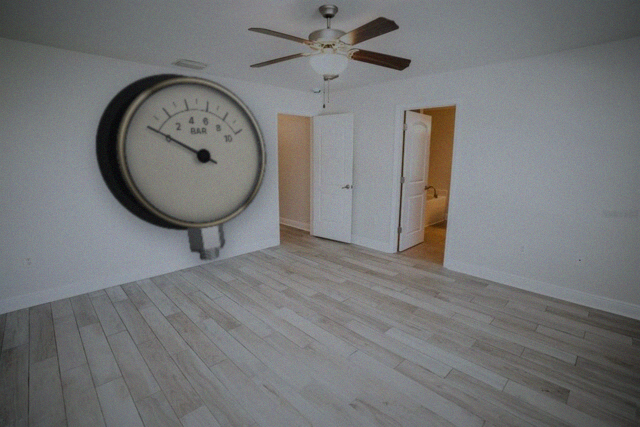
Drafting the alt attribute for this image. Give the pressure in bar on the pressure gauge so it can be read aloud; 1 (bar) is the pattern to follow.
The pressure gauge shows 0 (bar)
